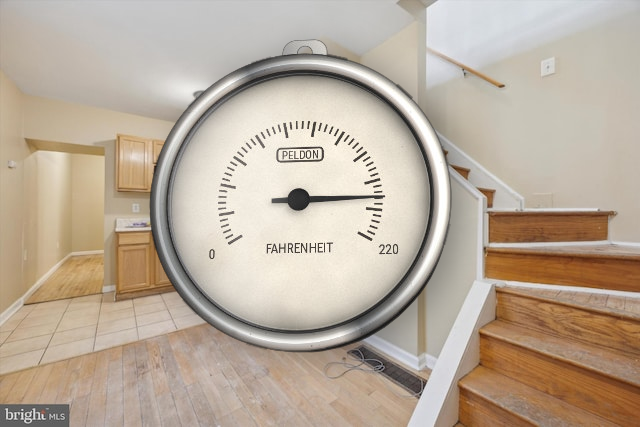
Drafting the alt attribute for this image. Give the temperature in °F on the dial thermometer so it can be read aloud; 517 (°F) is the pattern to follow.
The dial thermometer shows 192 (°F)
